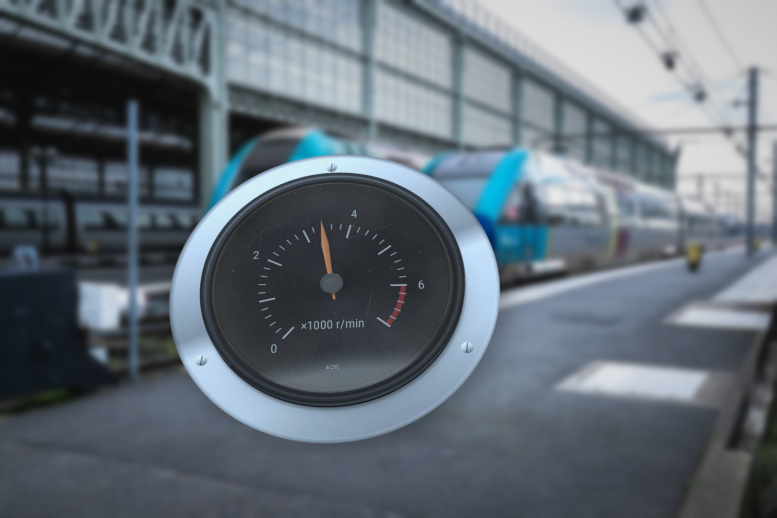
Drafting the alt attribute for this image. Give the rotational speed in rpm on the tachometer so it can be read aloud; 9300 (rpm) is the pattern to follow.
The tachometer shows 3400 (rpm)
